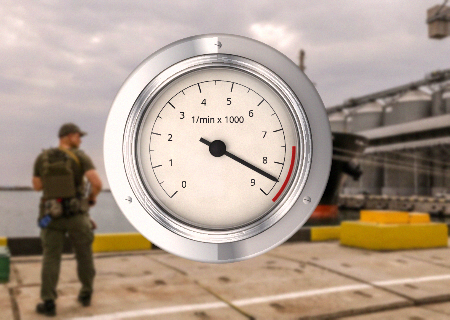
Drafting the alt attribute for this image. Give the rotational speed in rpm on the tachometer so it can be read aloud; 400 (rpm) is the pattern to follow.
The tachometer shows 8500 (rpm)
